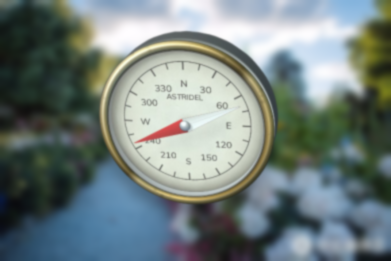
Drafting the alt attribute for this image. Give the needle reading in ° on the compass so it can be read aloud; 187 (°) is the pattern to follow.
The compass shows 247.5 (°)
